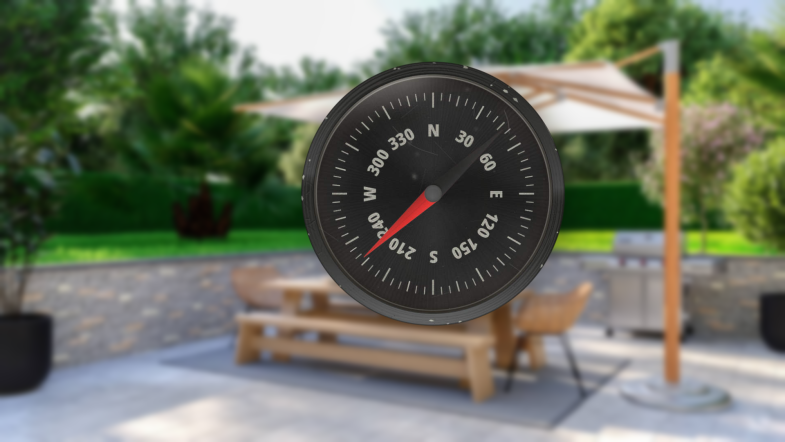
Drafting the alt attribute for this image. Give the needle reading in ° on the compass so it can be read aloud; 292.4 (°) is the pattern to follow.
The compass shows 227.5 (°)
